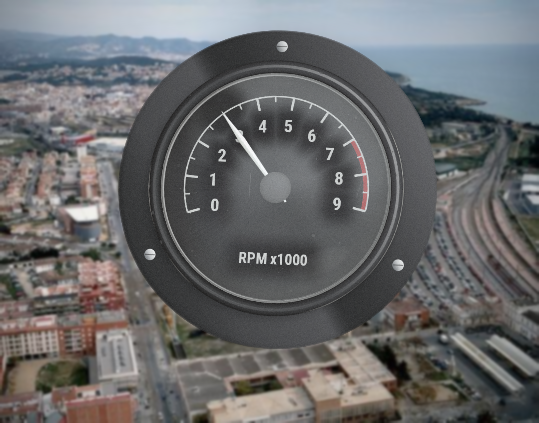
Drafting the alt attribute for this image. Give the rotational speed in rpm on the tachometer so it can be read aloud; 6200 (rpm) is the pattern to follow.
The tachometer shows 3000 (rpm)
